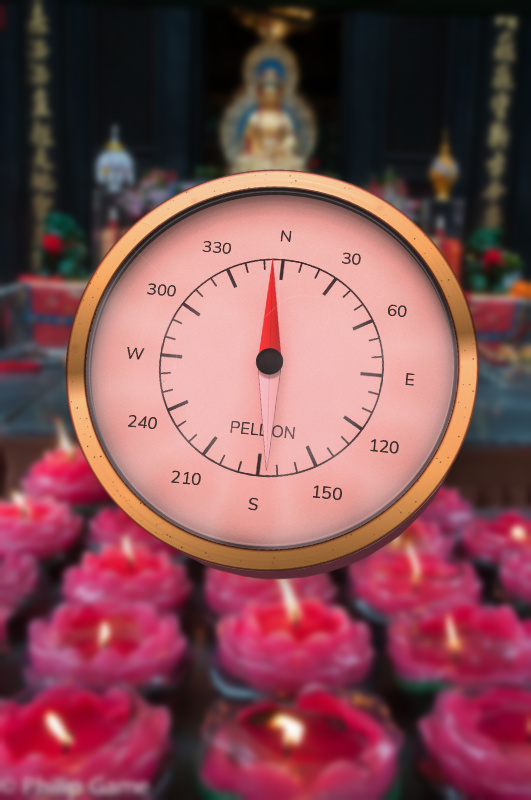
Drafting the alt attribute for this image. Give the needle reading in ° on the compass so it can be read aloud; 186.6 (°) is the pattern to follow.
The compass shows 355 (°)
